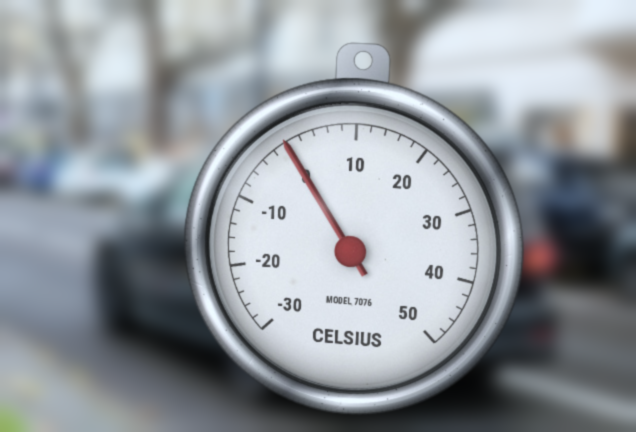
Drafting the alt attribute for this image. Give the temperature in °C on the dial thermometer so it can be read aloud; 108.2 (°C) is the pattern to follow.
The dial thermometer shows 0 (°C)
